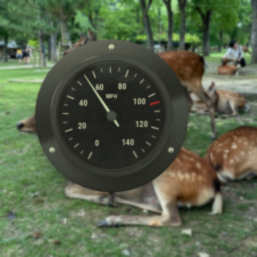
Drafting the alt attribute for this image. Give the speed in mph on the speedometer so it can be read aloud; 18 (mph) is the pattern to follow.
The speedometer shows 55 (mph)
